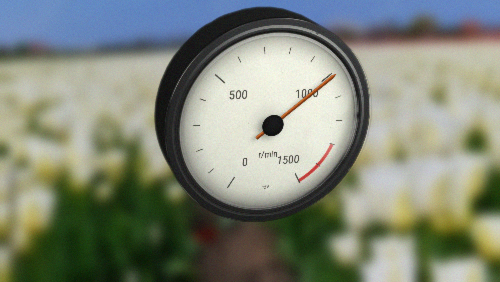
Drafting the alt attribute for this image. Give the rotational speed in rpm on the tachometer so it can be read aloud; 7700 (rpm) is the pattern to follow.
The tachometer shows 1000 (rpm)
